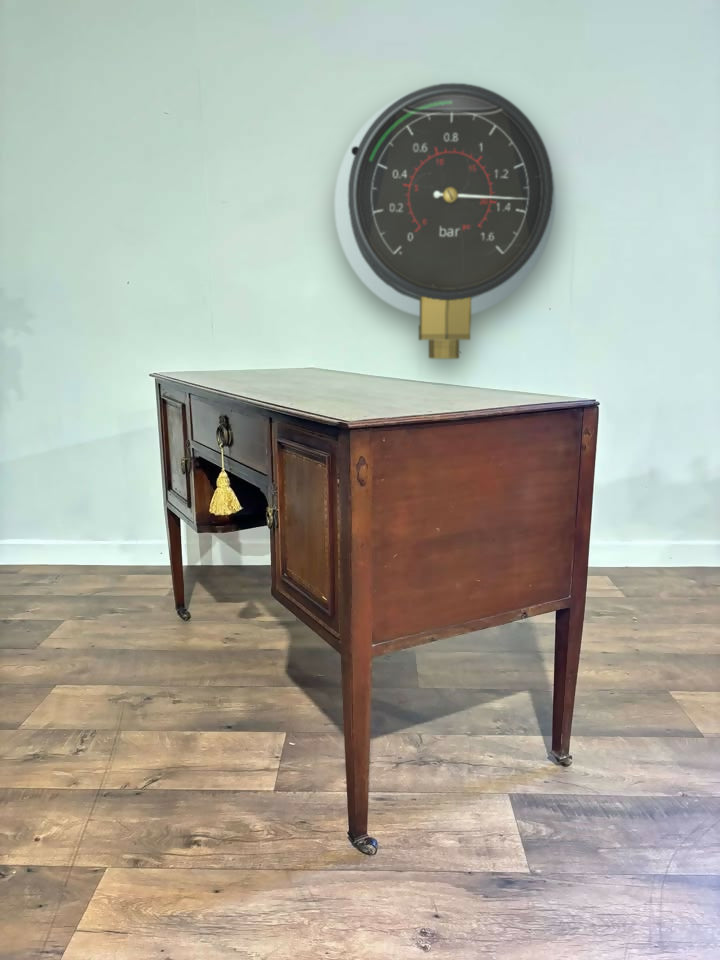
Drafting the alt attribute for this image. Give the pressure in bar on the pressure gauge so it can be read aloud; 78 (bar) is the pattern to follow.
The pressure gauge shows 1.35 (bar)
